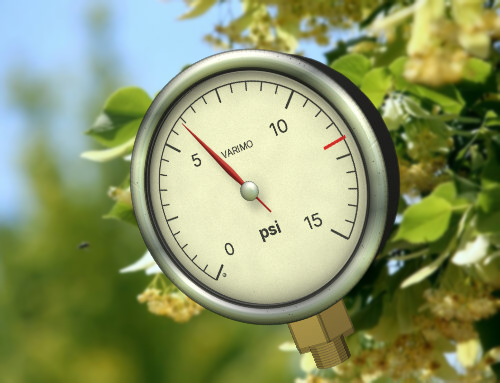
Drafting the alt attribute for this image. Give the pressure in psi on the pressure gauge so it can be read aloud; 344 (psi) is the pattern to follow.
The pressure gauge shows 6 (psi)
